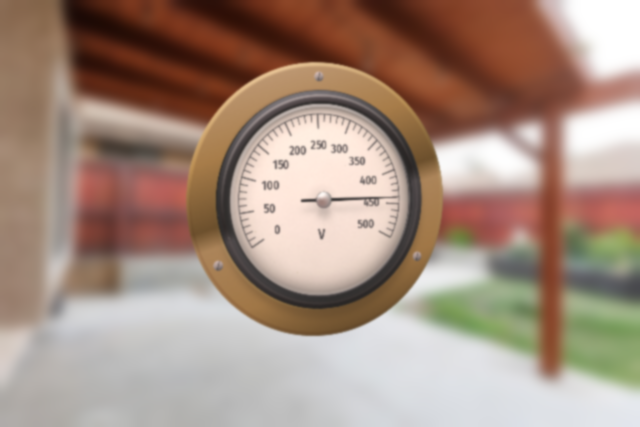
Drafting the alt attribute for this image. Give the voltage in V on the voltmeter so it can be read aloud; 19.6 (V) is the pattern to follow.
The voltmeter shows 440 (V)
